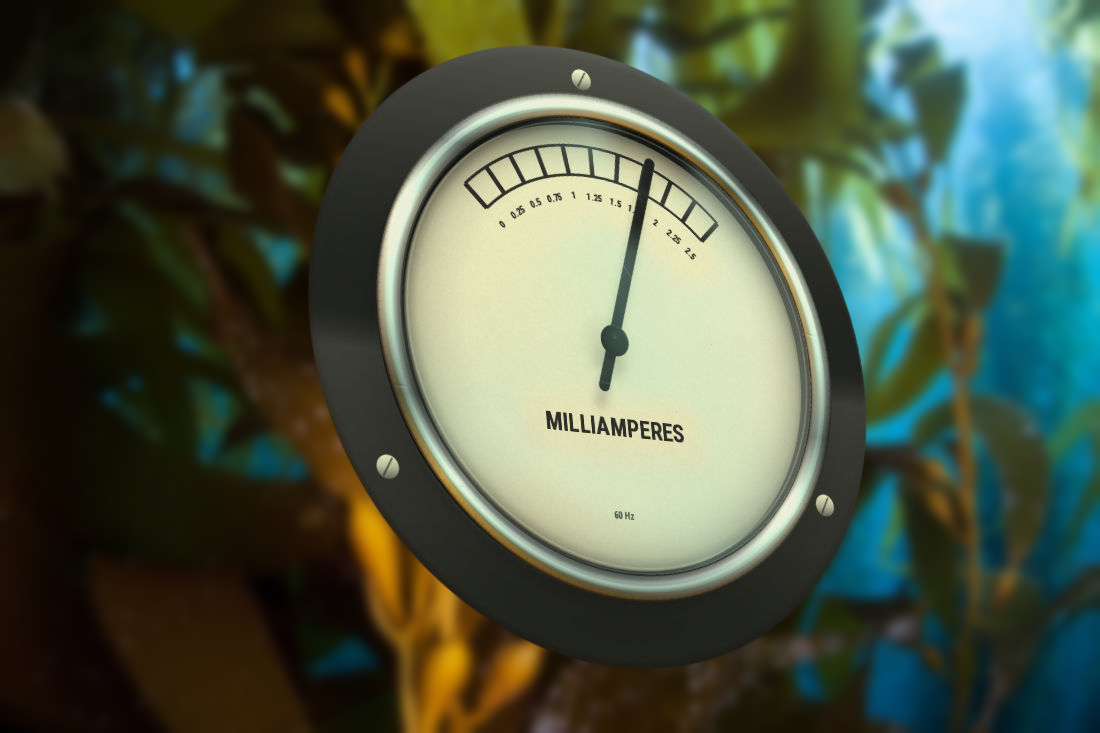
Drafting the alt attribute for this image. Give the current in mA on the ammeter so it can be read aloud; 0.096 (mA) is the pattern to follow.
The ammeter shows 1.75 (mA)
